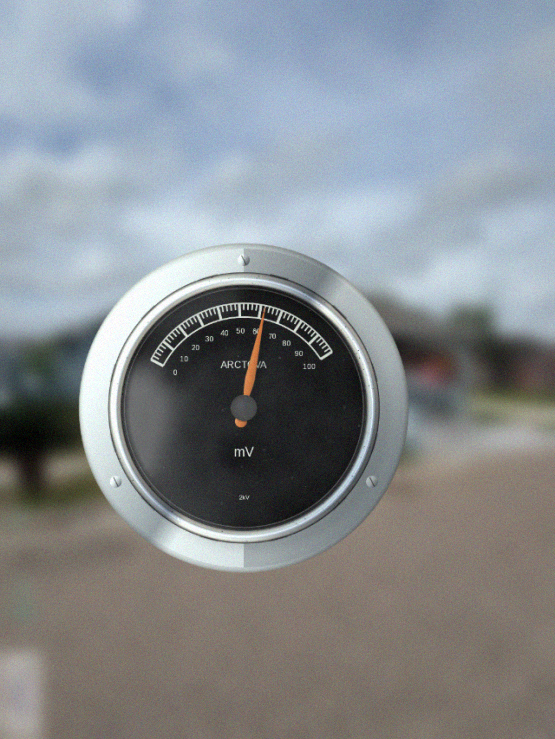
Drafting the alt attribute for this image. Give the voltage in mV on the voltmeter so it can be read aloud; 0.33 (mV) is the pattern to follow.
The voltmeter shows 62 (mV)
